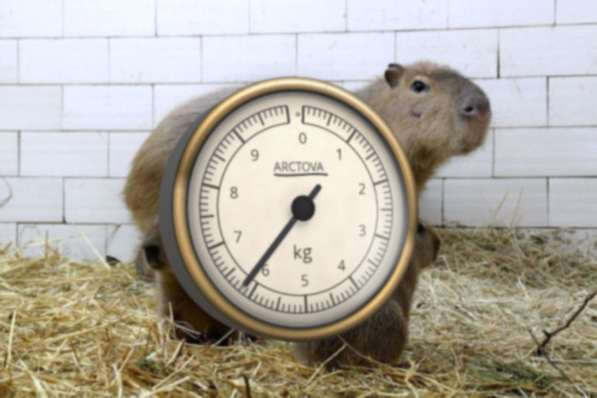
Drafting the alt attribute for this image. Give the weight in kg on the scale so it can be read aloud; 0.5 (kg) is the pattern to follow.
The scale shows 6.2 (kg)
